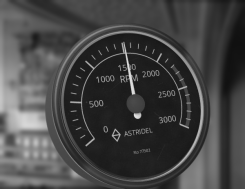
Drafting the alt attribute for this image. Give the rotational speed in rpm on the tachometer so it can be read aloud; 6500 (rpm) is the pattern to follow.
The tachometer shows 1500 (rpm)
